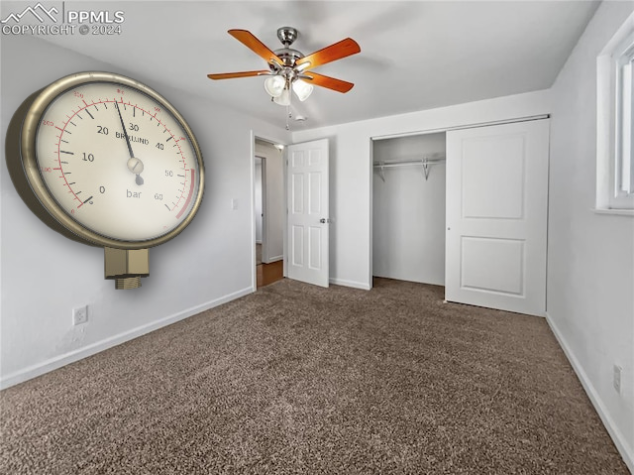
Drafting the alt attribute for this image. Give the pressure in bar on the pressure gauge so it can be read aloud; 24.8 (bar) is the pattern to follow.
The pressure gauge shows 26 (bar)
